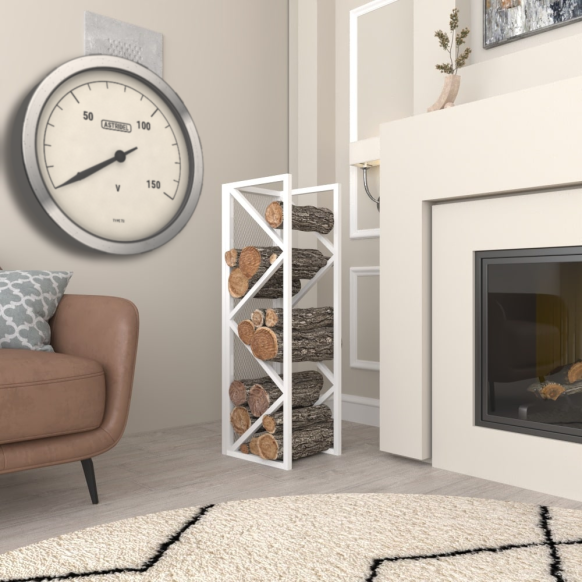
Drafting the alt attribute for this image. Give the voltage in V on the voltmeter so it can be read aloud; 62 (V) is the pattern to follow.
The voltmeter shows 0 (V)
